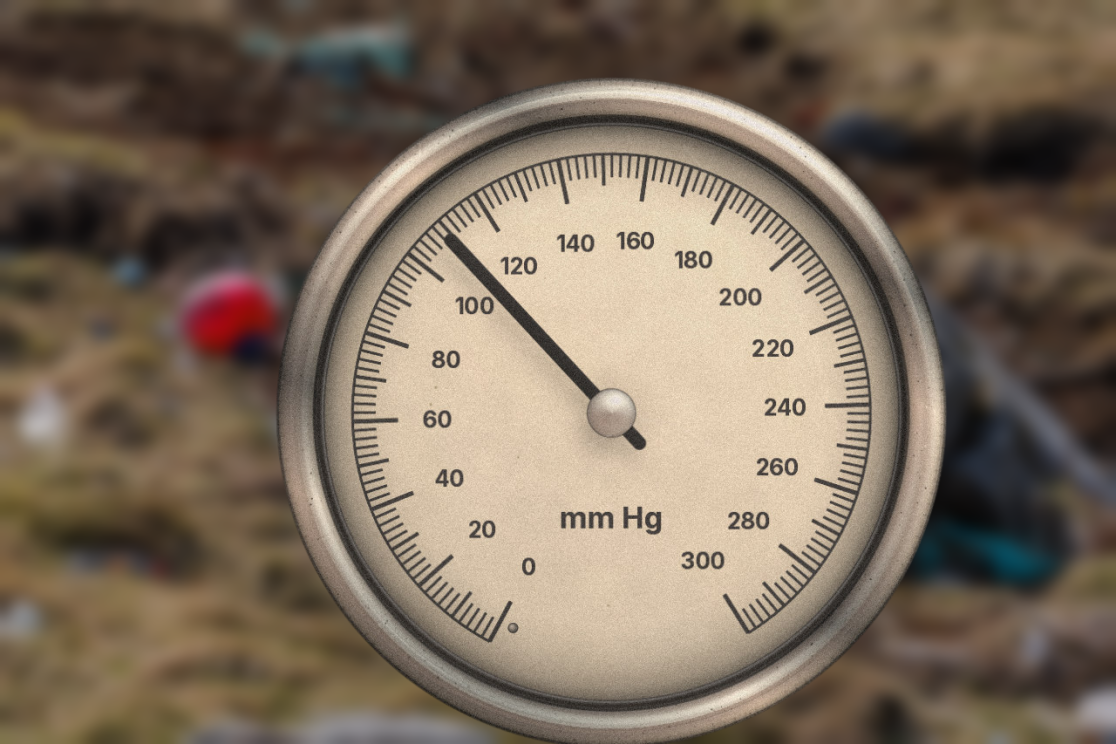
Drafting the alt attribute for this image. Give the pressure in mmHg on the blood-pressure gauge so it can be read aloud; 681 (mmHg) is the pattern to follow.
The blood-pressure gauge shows 109 (mmHg)
